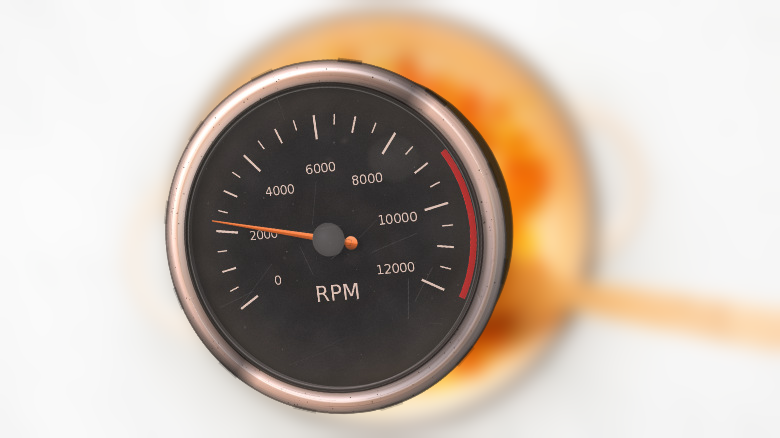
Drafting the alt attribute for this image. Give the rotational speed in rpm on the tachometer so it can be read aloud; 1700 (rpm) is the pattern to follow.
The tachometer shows 2250 (rpm)
